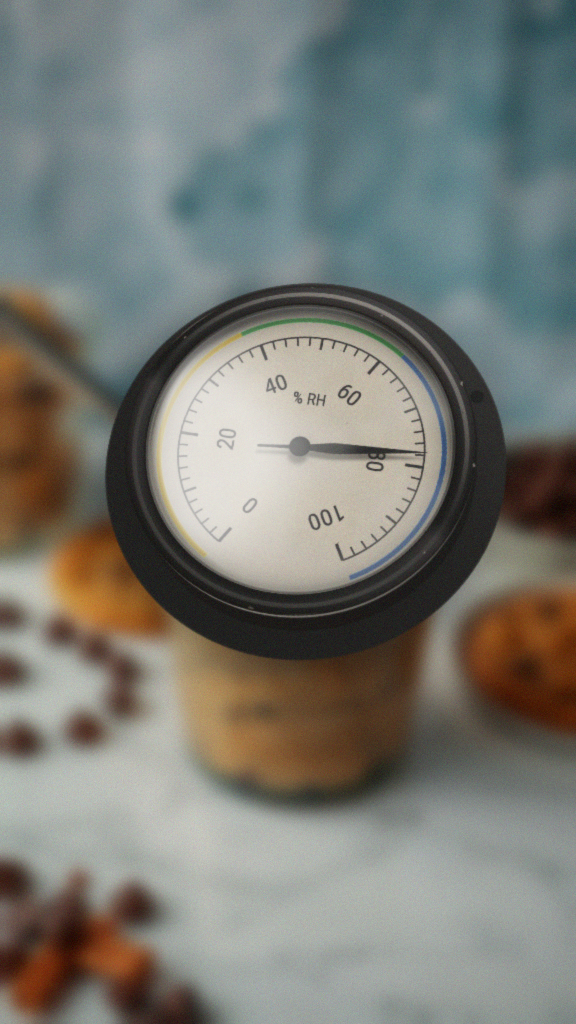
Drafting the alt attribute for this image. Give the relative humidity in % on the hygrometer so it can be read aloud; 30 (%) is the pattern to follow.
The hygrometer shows 78 (%)
